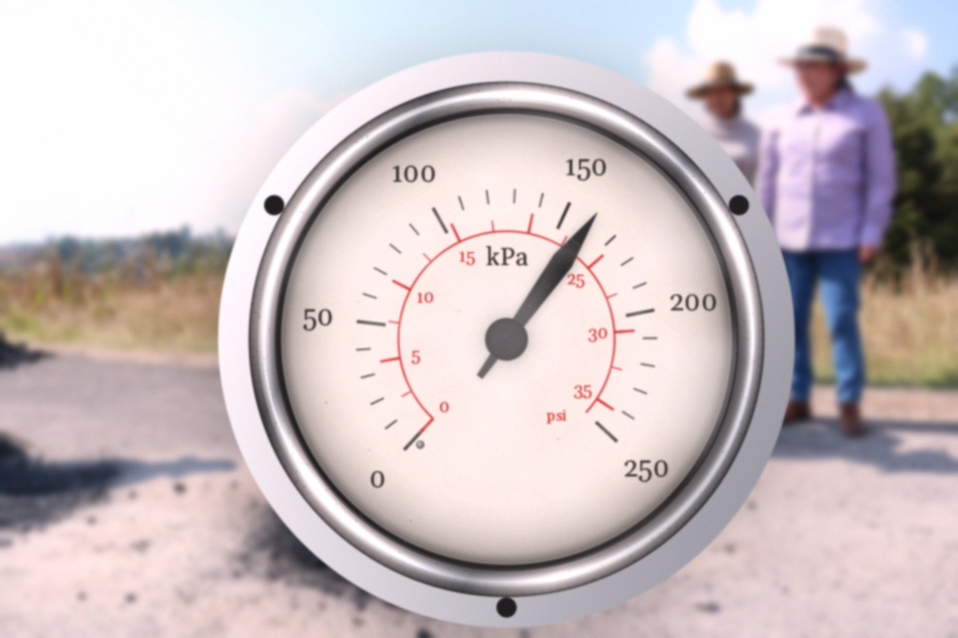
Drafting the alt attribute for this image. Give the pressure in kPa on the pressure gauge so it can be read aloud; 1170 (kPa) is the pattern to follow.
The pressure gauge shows 160 (kPa)
